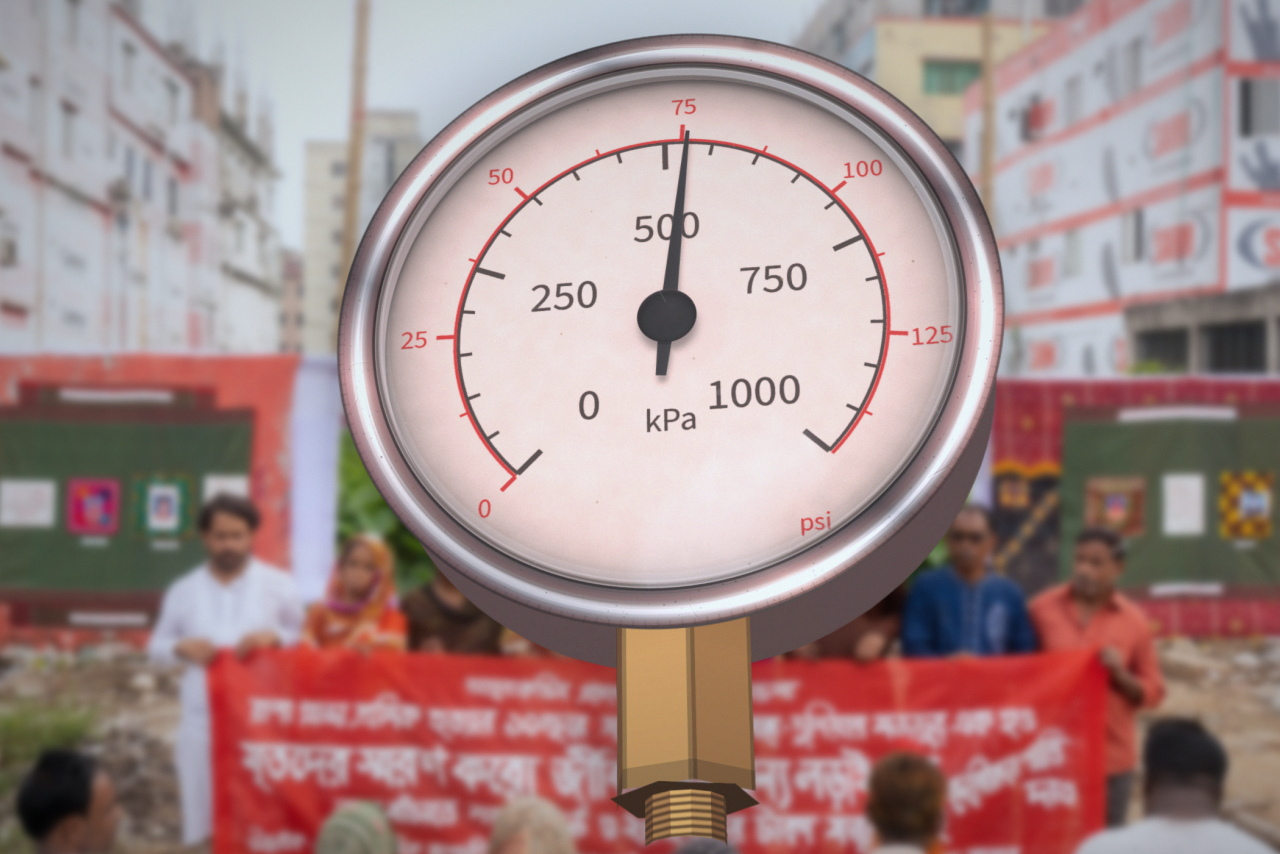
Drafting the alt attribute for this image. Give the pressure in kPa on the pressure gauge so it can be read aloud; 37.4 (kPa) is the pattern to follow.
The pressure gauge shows 525 (kPa)
